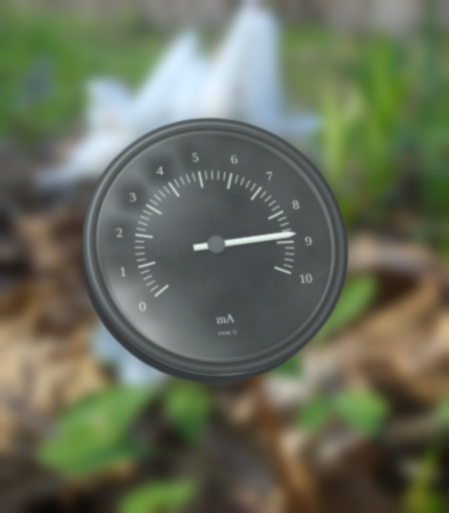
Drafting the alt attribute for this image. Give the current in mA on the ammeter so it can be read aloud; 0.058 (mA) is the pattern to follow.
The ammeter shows 8.8 (mA)
